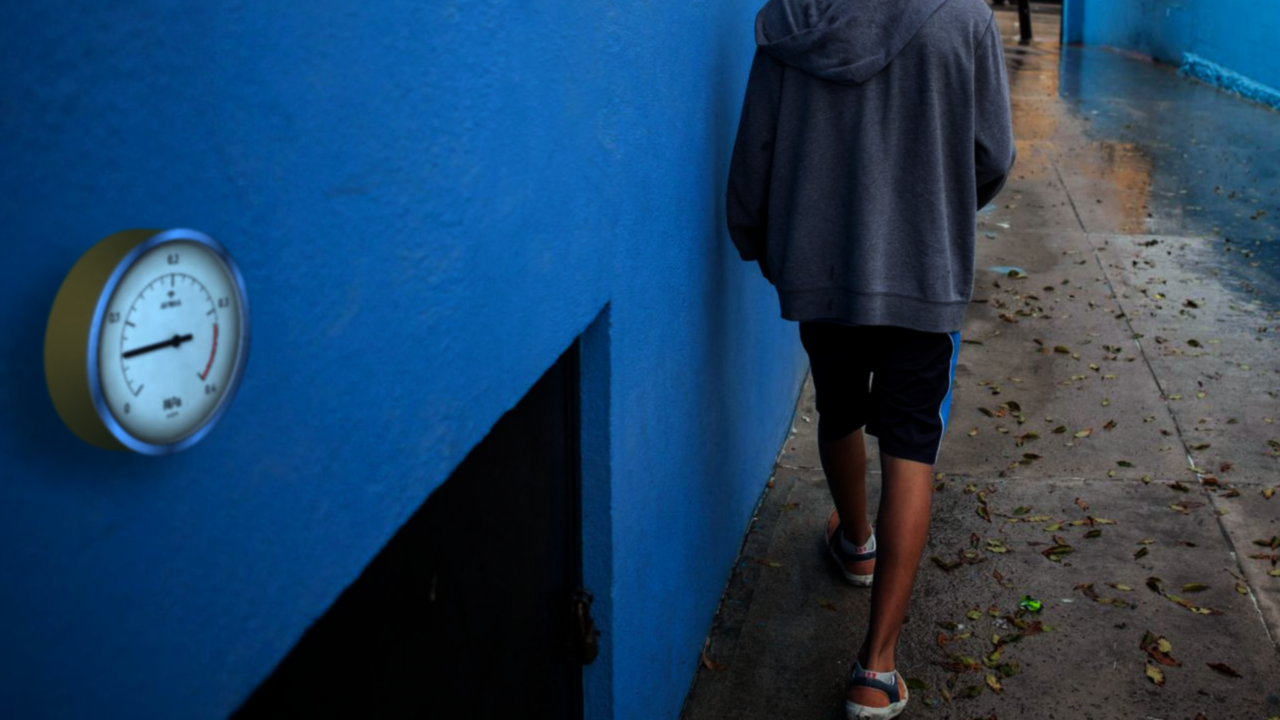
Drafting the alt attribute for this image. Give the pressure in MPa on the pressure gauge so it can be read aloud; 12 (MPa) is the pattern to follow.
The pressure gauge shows 0.06 (MPa)
